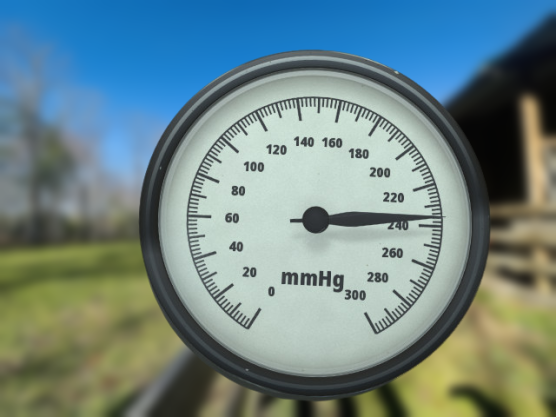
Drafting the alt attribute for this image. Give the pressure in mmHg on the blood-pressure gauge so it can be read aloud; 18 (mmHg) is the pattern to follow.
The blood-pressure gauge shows 236 (mmHg)
